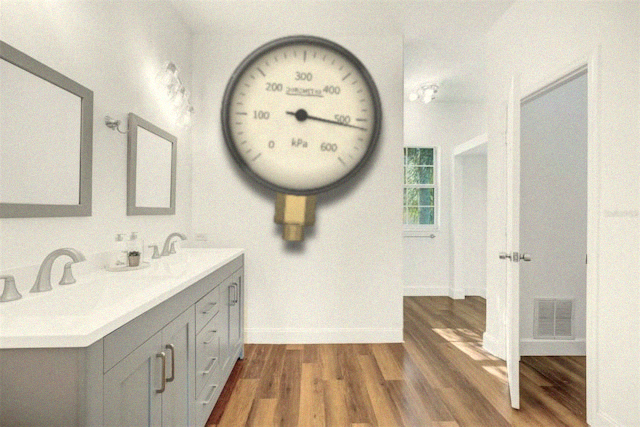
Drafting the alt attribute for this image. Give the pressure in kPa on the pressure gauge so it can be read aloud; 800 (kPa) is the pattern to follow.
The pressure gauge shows 520 (kPa)
